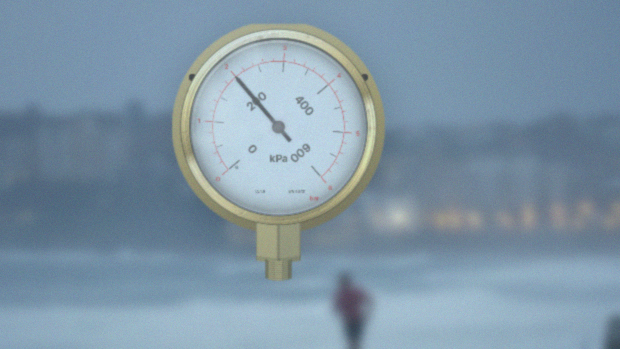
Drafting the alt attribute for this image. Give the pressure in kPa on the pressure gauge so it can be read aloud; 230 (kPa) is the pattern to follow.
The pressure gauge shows 200 (kPa)
